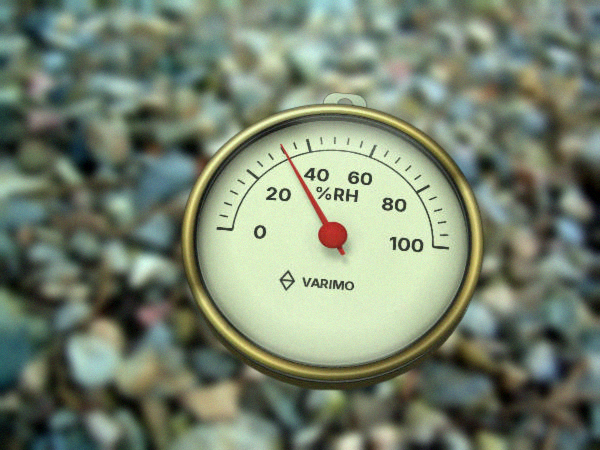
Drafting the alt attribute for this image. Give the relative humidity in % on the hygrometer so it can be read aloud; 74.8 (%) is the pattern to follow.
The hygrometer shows 32 (%)
